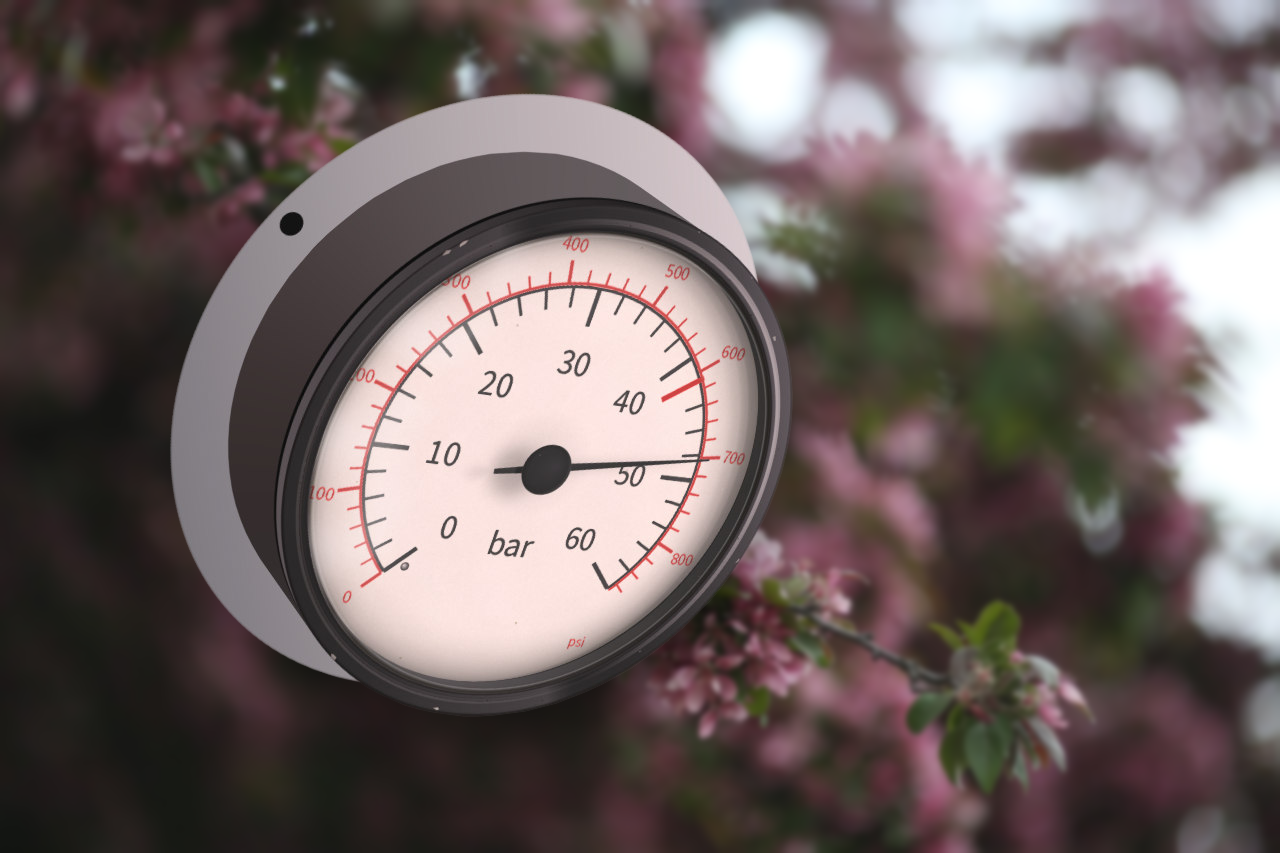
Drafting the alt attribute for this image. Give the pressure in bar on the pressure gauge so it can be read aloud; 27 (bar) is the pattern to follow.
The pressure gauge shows 48 (bar)
